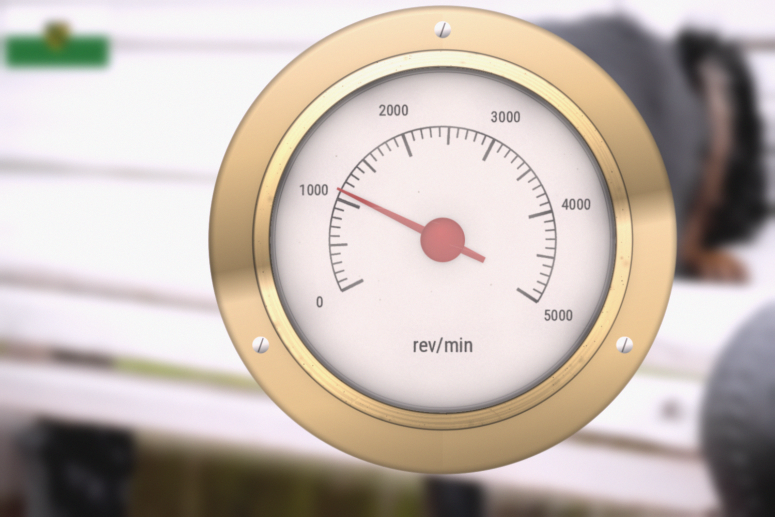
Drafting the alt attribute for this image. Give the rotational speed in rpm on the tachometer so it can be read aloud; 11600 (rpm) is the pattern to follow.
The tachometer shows 1100 (rpm)
